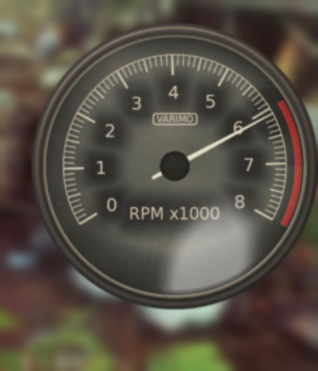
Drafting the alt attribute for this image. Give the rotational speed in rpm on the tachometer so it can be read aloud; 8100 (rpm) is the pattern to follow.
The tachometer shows 6100 (rpm)
